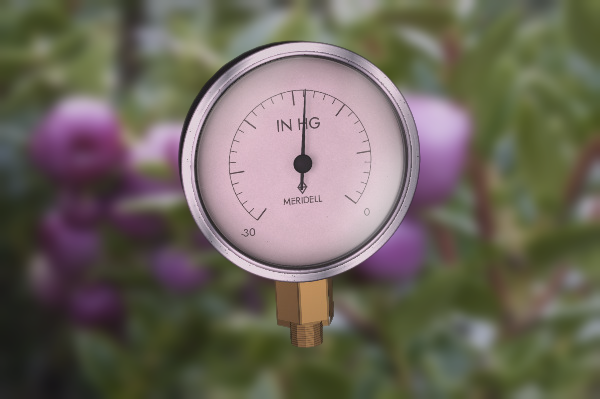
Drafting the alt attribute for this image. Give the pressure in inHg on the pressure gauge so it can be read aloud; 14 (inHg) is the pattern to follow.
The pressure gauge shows -14 (inHg)
